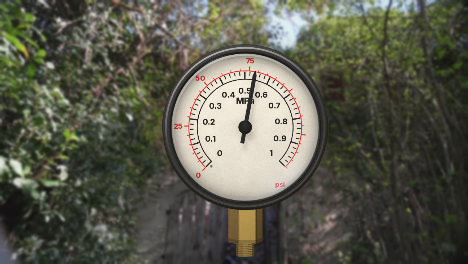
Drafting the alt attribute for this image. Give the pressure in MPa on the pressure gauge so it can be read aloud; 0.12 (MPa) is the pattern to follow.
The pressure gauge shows 0.54 (MPa)
